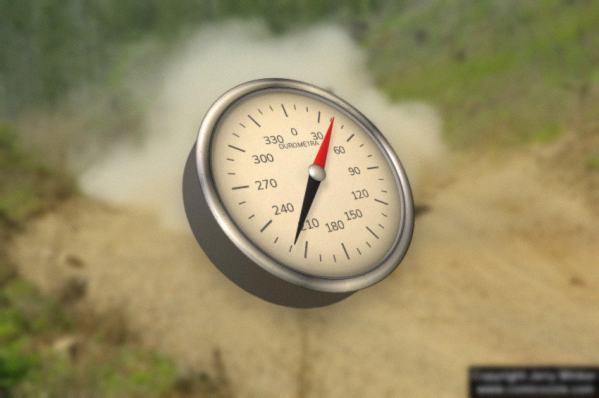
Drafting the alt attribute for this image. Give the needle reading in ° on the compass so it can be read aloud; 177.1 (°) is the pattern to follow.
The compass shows 40 (°)
